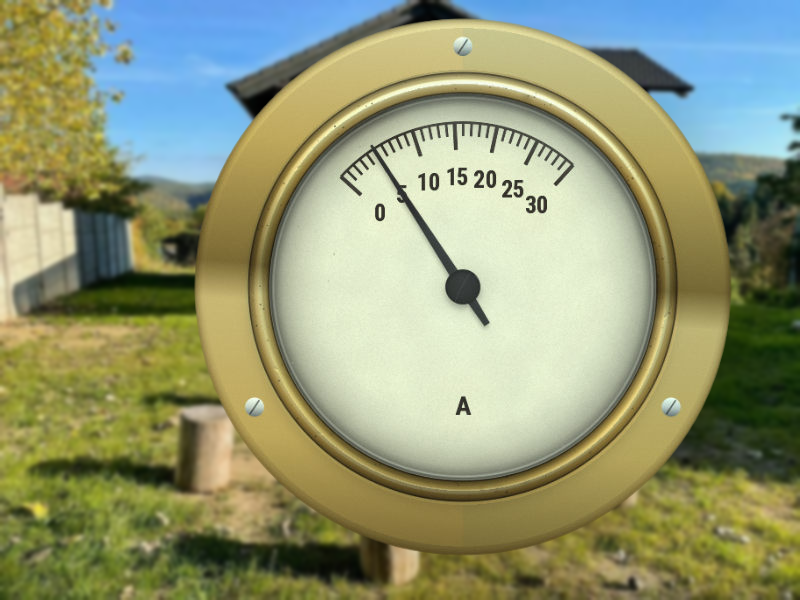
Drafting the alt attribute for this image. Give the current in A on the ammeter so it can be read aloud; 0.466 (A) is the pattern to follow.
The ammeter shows 5 (A)
